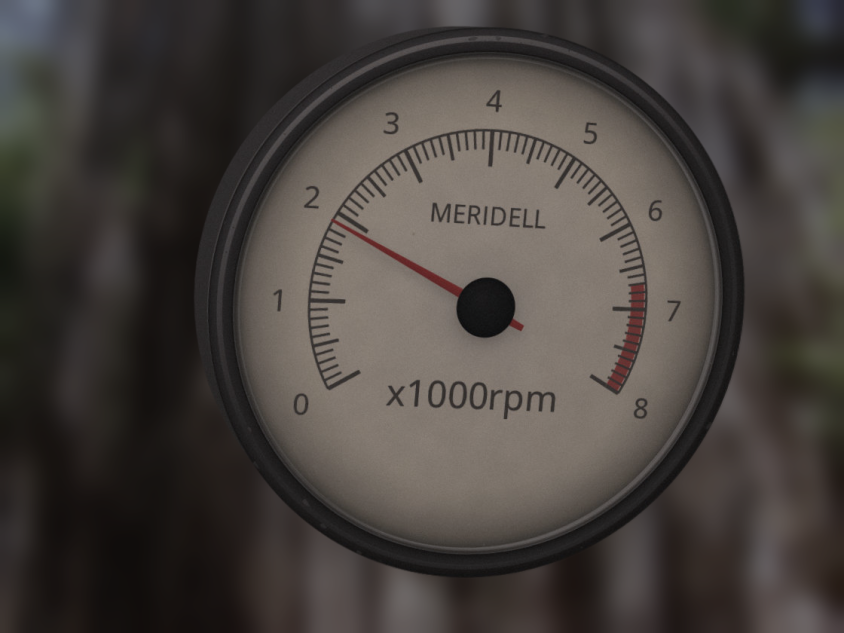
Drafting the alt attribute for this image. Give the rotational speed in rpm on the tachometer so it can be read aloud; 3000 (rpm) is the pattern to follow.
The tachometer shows 1900 (rpm)
